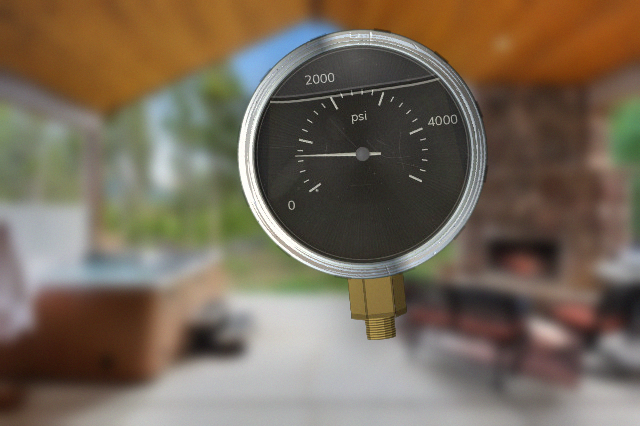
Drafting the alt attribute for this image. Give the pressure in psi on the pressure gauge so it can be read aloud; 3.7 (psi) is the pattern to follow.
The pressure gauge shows 700 (psi)
